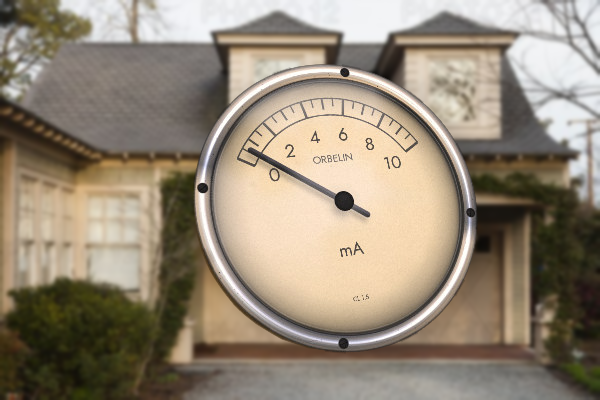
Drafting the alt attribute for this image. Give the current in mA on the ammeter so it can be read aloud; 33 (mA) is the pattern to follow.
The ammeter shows 0.5 (mA)
